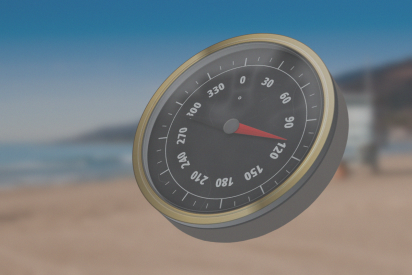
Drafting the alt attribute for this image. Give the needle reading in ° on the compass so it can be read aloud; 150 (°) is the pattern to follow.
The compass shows 110 (°)
